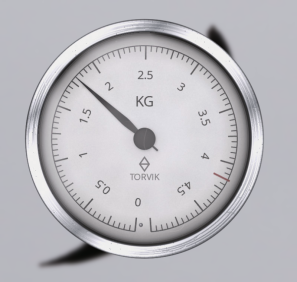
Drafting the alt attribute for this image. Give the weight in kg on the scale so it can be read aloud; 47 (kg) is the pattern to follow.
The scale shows 1.8 (kg)
